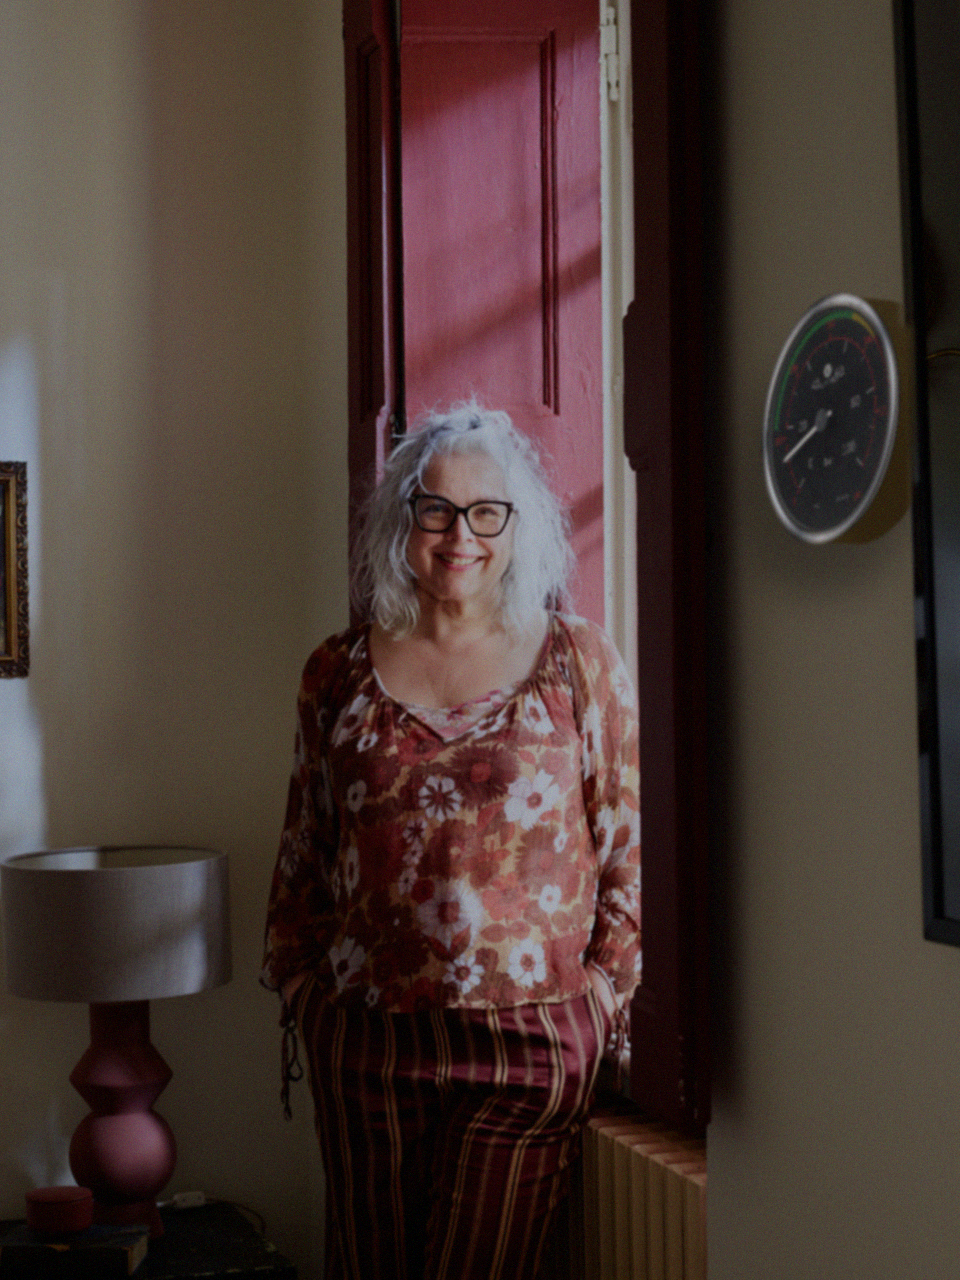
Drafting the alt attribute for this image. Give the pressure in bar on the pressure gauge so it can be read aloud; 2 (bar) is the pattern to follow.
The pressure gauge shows 10 (bar)
